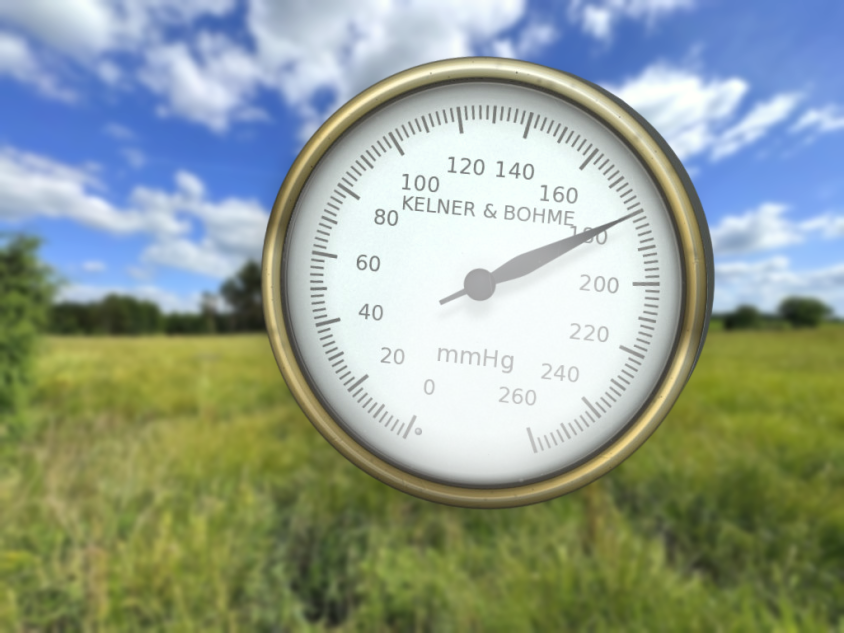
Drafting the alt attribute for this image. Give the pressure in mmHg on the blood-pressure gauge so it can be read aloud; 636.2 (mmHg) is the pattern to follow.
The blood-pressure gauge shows 180 (mmHg)
